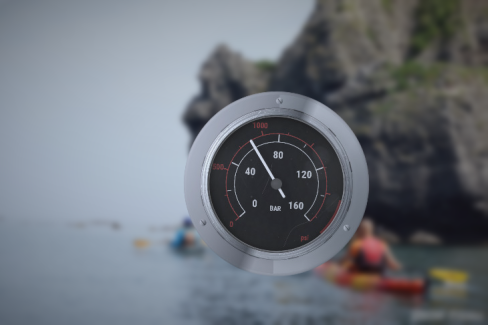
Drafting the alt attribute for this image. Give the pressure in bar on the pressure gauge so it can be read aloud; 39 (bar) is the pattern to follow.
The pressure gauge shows 60 (bar)
